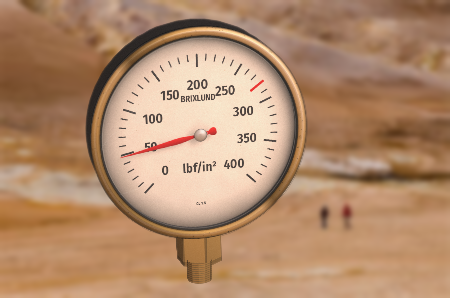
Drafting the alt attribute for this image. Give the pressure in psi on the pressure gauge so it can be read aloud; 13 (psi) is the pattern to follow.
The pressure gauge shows 50 (psi)
